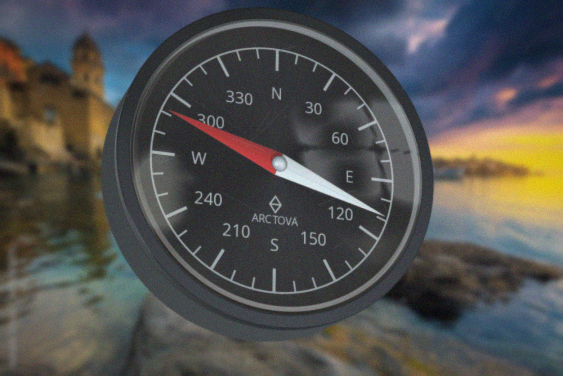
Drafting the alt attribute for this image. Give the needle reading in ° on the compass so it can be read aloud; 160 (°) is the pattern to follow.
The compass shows 290 (°)
